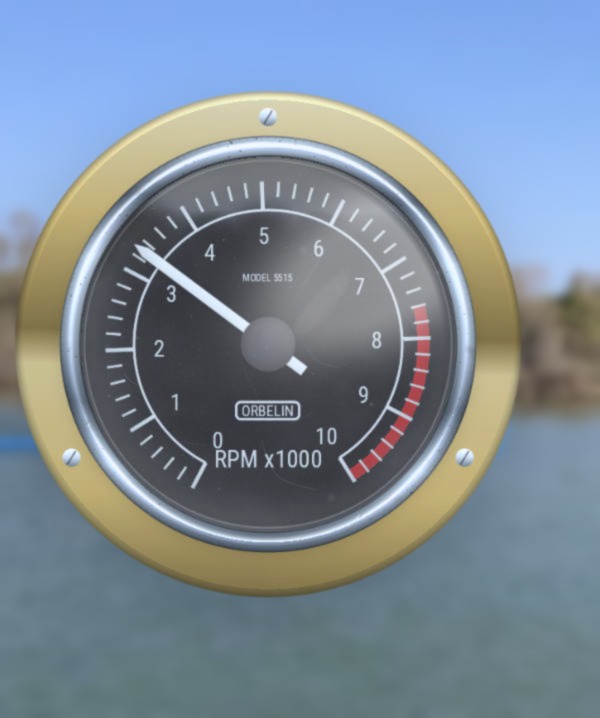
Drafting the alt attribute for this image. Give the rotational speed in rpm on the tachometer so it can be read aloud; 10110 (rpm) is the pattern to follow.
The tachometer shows 3300 (rpm)
